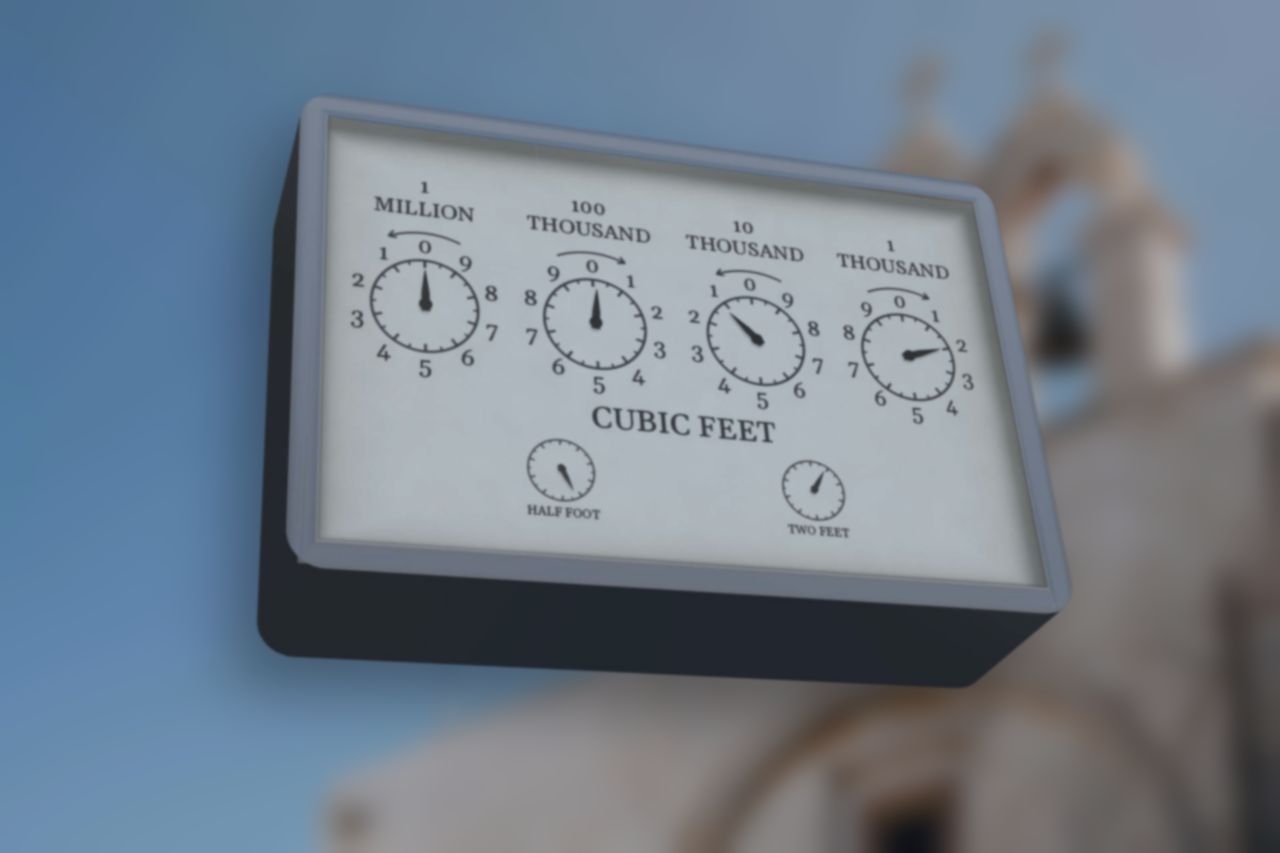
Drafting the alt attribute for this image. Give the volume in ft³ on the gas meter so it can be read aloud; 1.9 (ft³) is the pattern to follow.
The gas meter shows 1200 (ft³)
